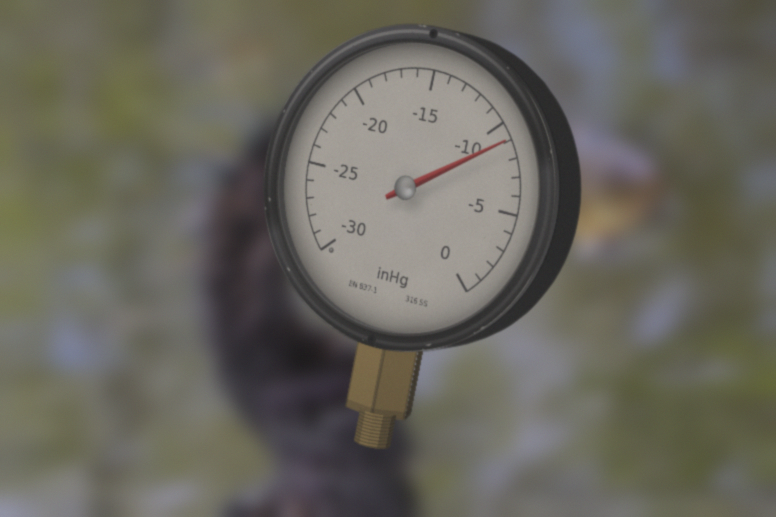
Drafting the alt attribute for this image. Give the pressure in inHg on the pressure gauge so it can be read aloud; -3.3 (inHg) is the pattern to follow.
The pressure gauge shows -9 (inHg)
